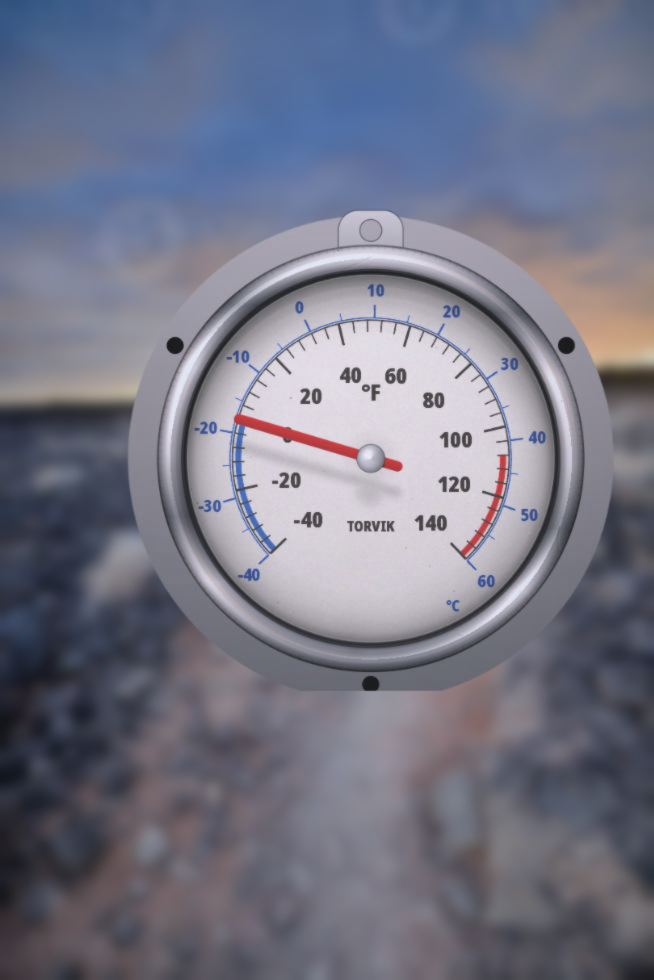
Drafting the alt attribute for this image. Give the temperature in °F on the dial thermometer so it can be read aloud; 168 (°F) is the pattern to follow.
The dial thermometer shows 0 (°F)
